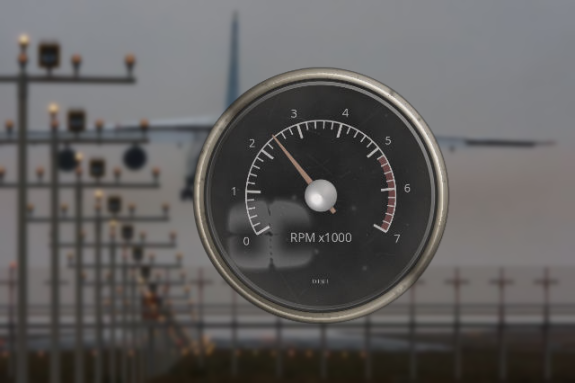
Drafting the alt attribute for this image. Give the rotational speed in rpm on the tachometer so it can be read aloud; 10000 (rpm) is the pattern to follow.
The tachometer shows 2400 (rpm)
